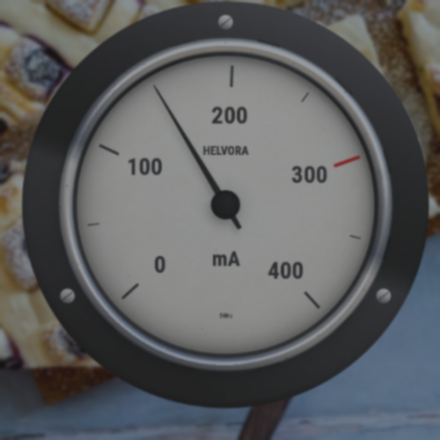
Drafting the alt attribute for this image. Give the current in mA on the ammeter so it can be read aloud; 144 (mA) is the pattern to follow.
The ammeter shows 150 (mA)
